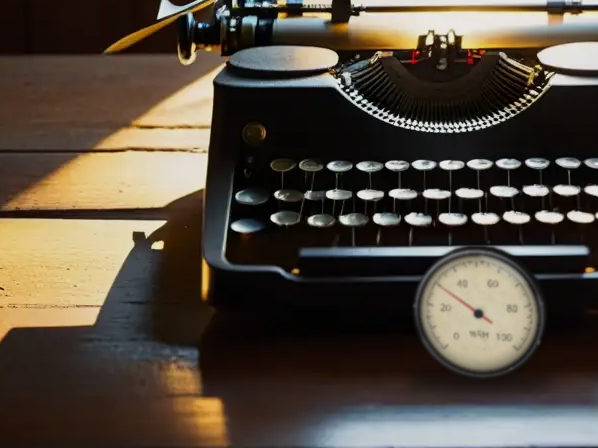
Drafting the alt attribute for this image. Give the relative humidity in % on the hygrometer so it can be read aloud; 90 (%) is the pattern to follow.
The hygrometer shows 30 (%)
